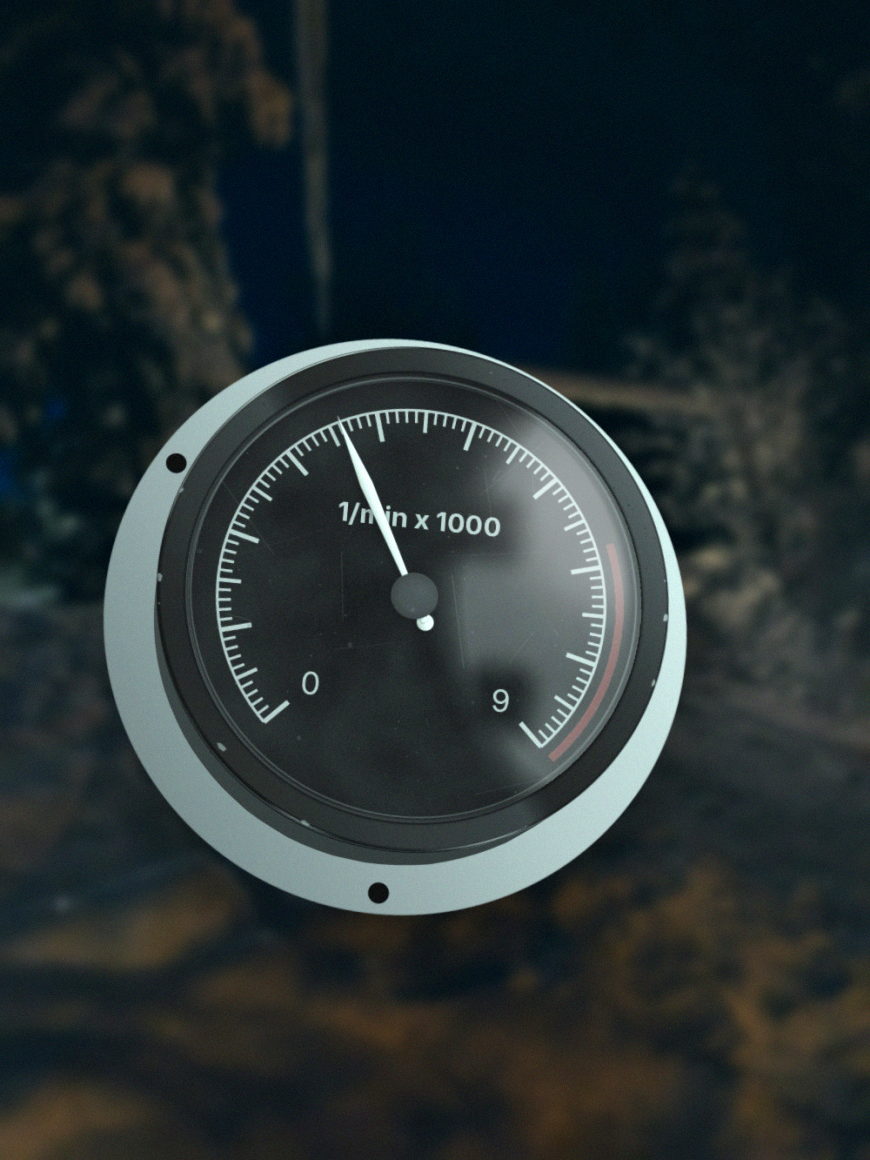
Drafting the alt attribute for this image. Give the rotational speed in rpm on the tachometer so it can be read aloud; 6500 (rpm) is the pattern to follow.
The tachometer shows 3600 (rpm)
